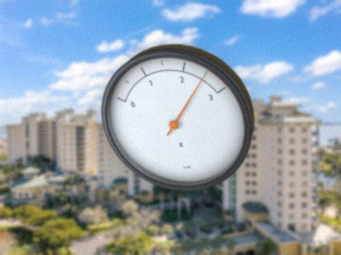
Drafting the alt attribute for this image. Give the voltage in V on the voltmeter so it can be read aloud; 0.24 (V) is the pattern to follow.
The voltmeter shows 2.5 (V)
